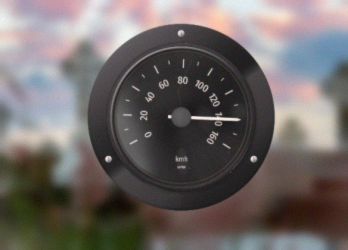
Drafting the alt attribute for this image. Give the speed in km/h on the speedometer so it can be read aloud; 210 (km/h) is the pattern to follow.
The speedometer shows 140 (km/h)
